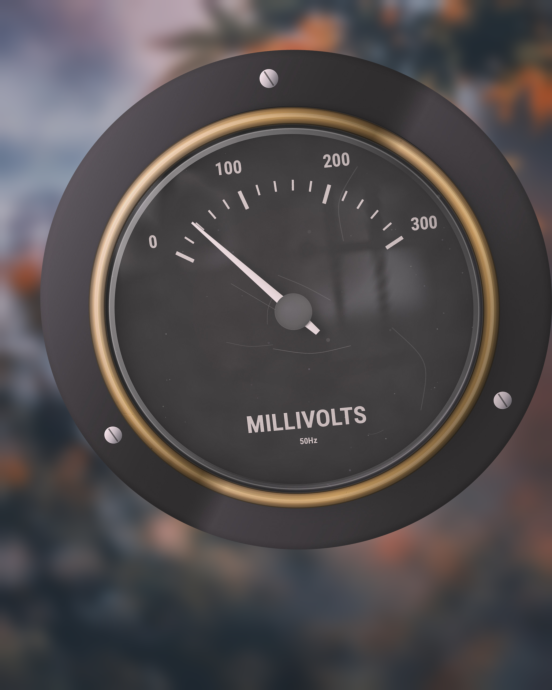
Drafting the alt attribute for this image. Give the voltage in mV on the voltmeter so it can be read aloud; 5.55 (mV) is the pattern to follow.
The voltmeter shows 40 (mV)
